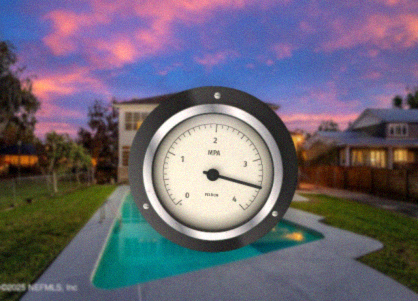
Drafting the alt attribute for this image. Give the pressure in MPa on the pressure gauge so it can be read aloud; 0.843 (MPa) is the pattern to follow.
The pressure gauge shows 3.5 (MPa)
